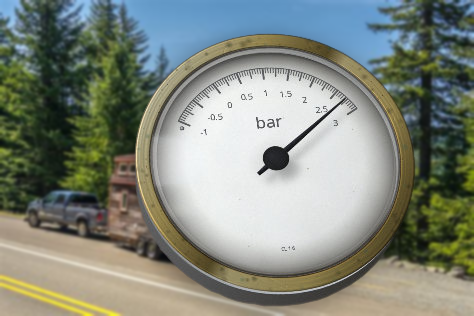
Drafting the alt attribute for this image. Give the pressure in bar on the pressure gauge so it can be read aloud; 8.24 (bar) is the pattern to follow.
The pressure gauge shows 2.75 (bar)
